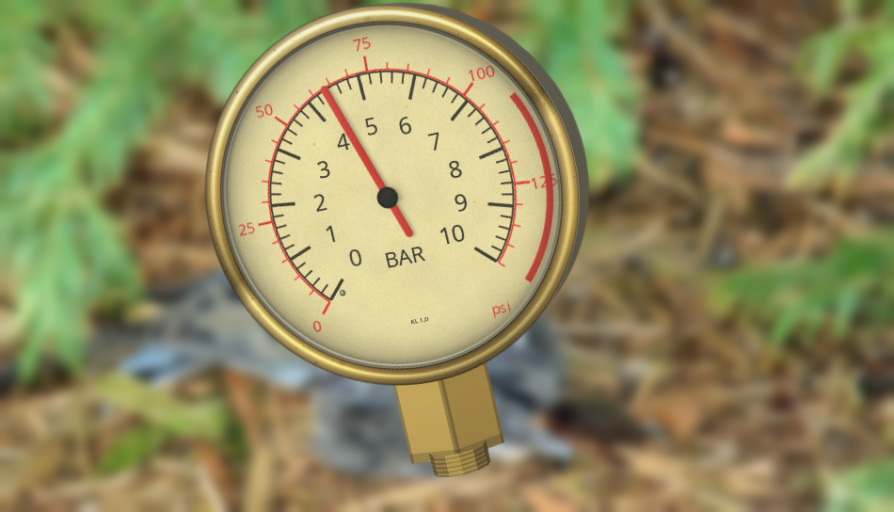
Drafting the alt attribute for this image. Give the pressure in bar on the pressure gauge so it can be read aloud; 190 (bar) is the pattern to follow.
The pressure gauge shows 4.4 (bar)
